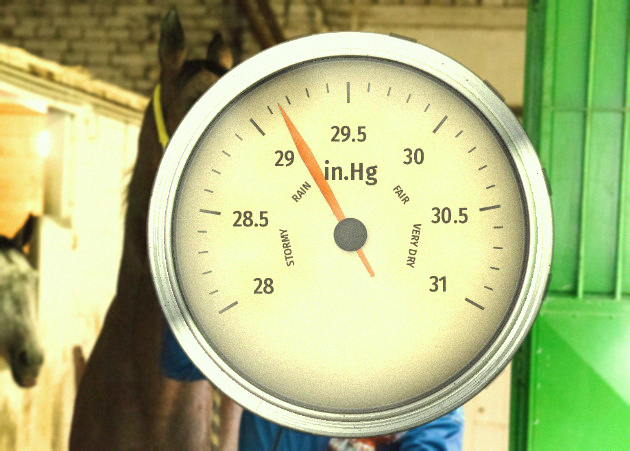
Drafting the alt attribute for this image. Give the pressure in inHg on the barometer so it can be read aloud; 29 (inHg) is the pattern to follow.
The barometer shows 29.15 (inHg)
